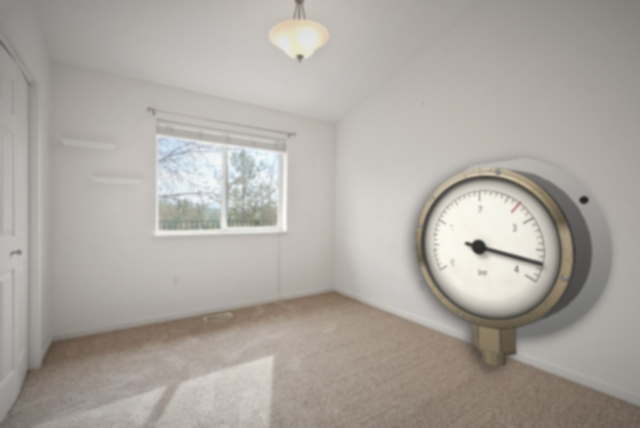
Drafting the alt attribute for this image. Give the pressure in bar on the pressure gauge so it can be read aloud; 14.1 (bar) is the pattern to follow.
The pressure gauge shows 3.7 (bar)
